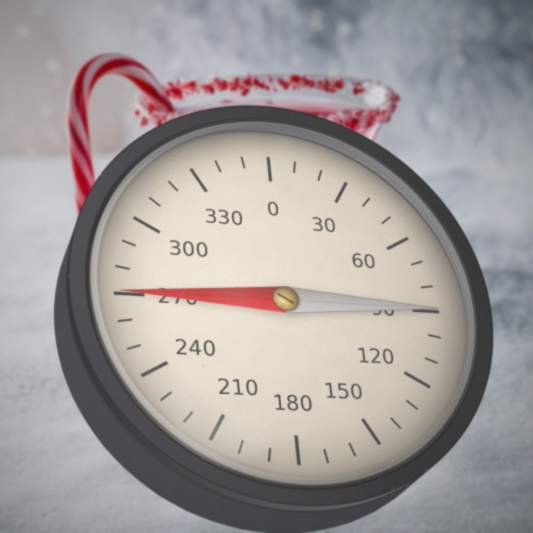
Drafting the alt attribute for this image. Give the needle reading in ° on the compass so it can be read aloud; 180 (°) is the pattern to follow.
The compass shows 270 (°)
